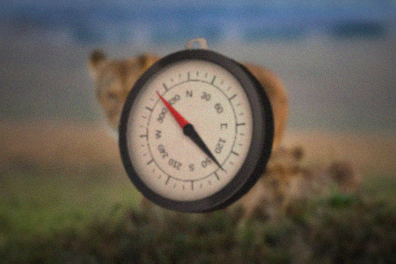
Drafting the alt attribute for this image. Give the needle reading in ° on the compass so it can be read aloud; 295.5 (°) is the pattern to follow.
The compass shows 320 (°)
